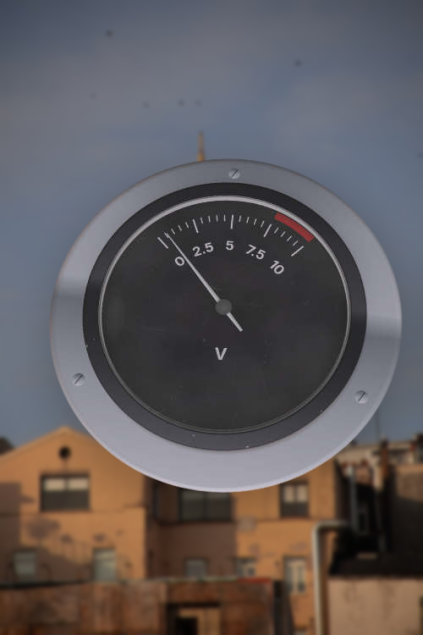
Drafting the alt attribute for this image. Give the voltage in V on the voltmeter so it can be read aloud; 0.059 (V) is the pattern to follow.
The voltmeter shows 0.5 (V)
